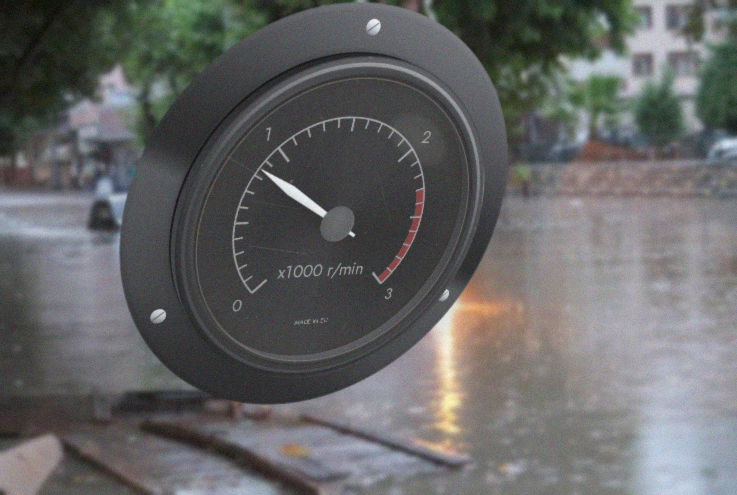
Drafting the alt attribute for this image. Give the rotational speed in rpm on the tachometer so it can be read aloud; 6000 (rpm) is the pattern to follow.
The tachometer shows 850 (rpm)
